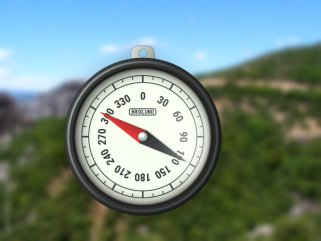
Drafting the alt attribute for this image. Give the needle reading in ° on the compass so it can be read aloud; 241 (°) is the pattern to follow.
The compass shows 300 (°)
